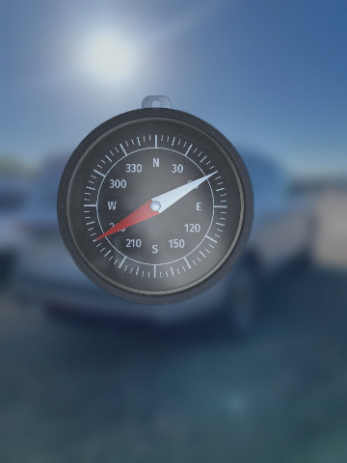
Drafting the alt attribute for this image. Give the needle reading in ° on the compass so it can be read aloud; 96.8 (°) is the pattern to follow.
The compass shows 240 (°)
